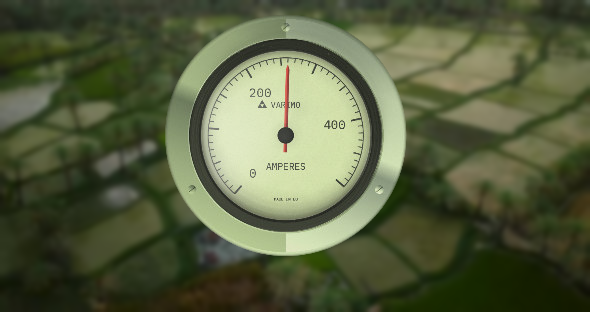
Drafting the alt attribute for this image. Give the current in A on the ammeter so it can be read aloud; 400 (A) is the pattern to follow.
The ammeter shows 260 (A)
